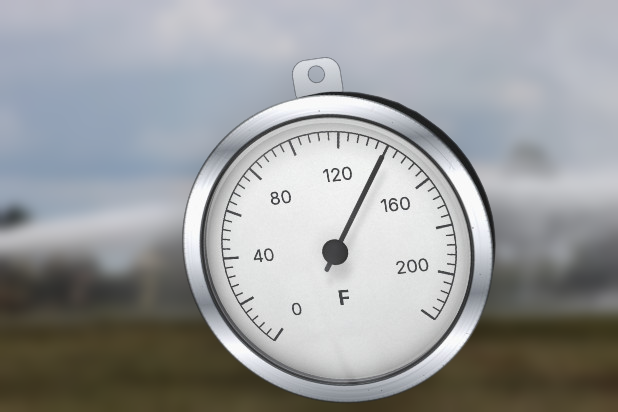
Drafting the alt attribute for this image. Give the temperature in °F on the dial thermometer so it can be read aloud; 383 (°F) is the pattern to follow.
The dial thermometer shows 140 (°F)
